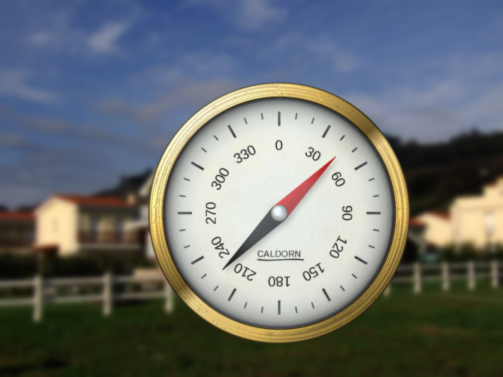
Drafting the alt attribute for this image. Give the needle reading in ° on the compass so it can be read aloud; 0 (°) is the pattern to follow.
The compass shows 45 (°)
